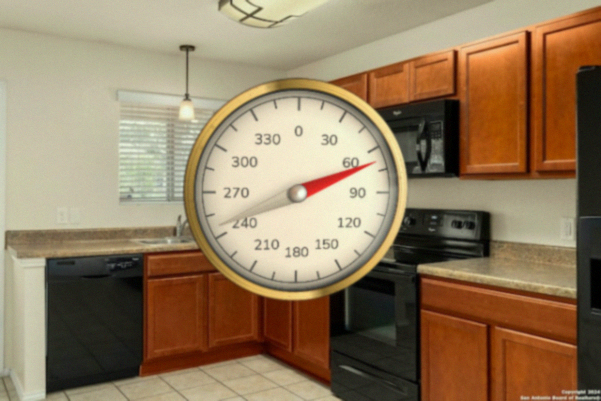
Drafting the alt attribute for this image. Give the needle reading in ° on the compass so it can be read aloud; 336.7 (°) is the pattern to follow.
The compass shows 67.5 (°)
